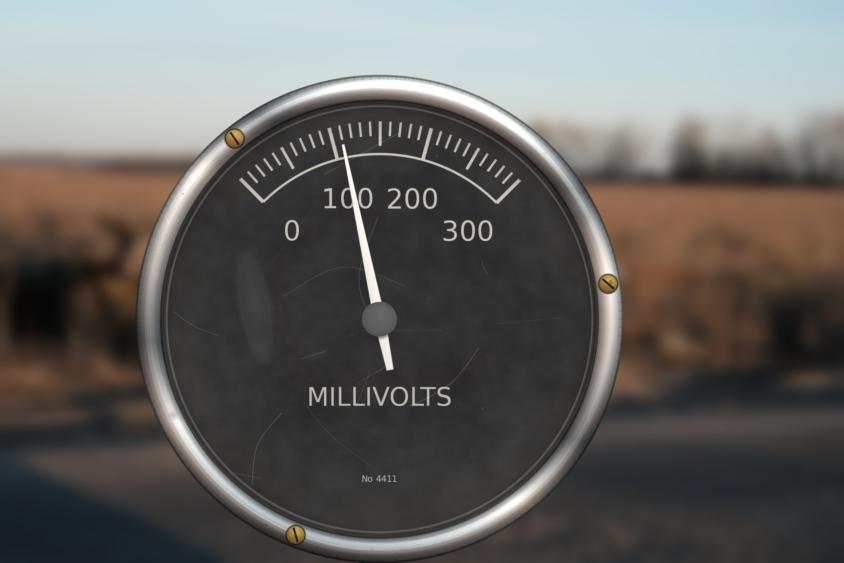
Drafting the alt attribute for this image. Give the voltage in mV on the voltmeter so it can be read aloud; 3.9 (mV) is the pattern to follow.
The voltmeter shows 110 (mV)
